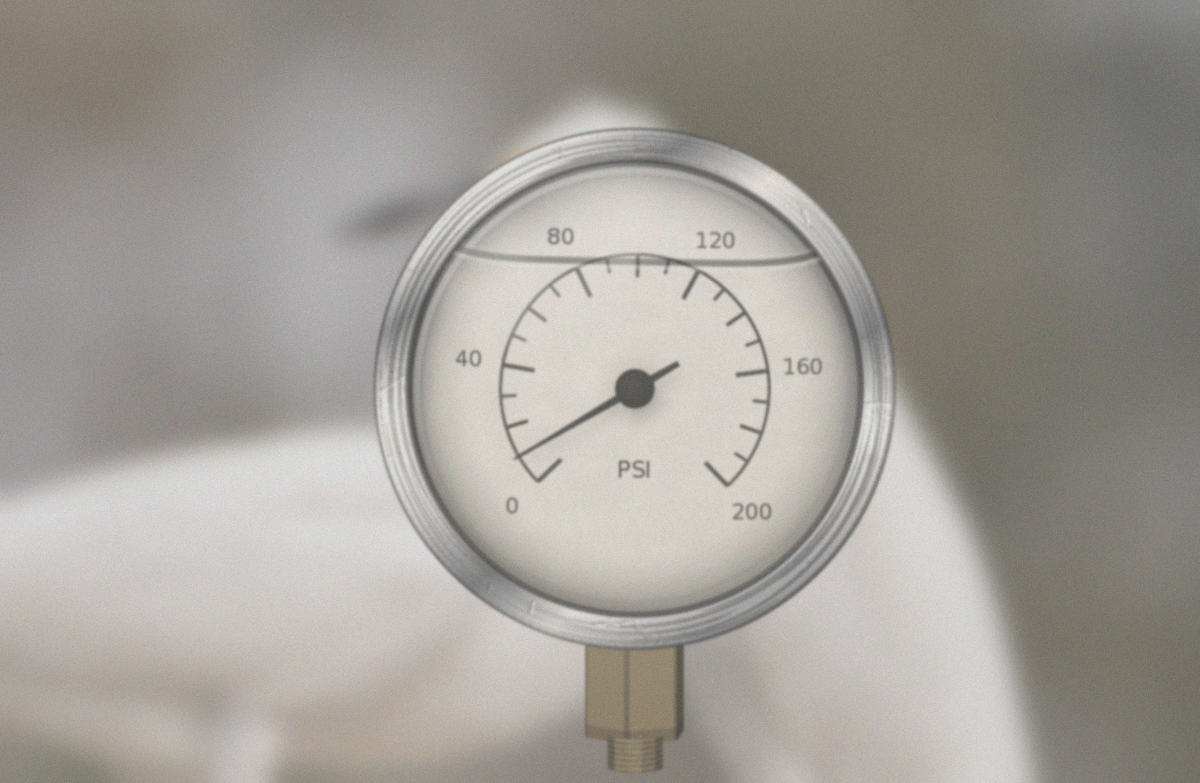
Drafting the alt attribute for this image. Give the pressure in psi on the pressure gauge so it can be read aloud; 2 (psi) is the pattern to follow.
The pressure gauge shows 10 (psi)
